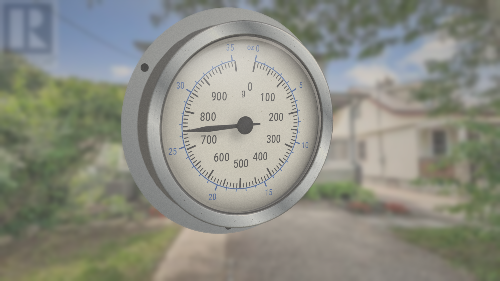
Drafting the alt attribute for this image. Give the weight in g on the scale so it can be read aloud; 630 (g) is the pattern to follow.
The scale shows 750 (g)
